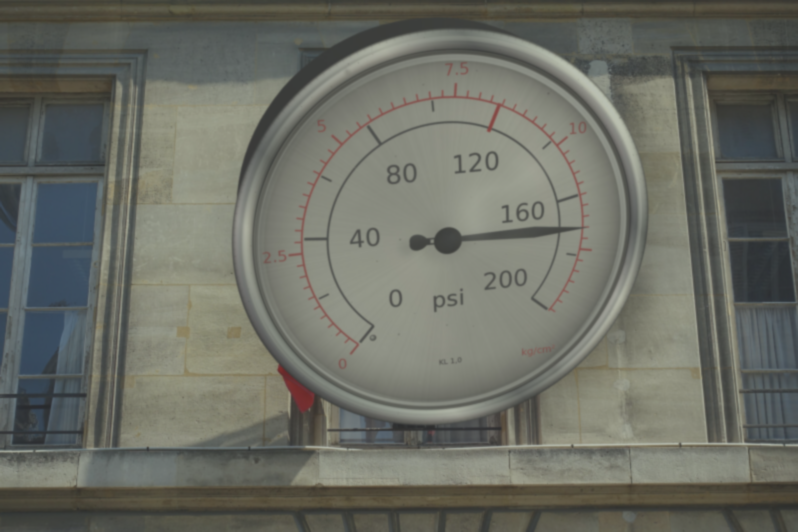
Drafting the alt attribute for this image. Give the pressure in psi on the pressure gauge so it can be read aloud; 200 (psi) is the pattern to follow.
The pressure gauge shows 170 (psi)
